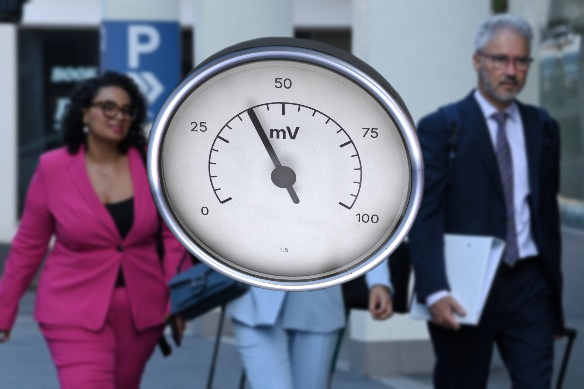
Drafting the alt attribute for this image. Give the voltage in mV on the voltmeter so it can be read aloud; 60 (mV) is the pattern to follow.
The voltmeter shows 40 (mV)
